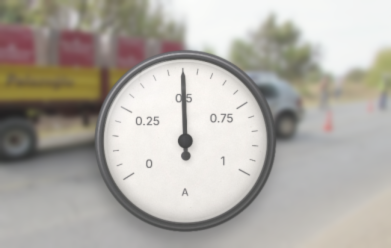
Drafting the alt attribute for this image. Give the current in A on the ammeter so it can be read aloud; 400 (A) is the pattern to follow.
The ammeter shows 0.5 (A)
